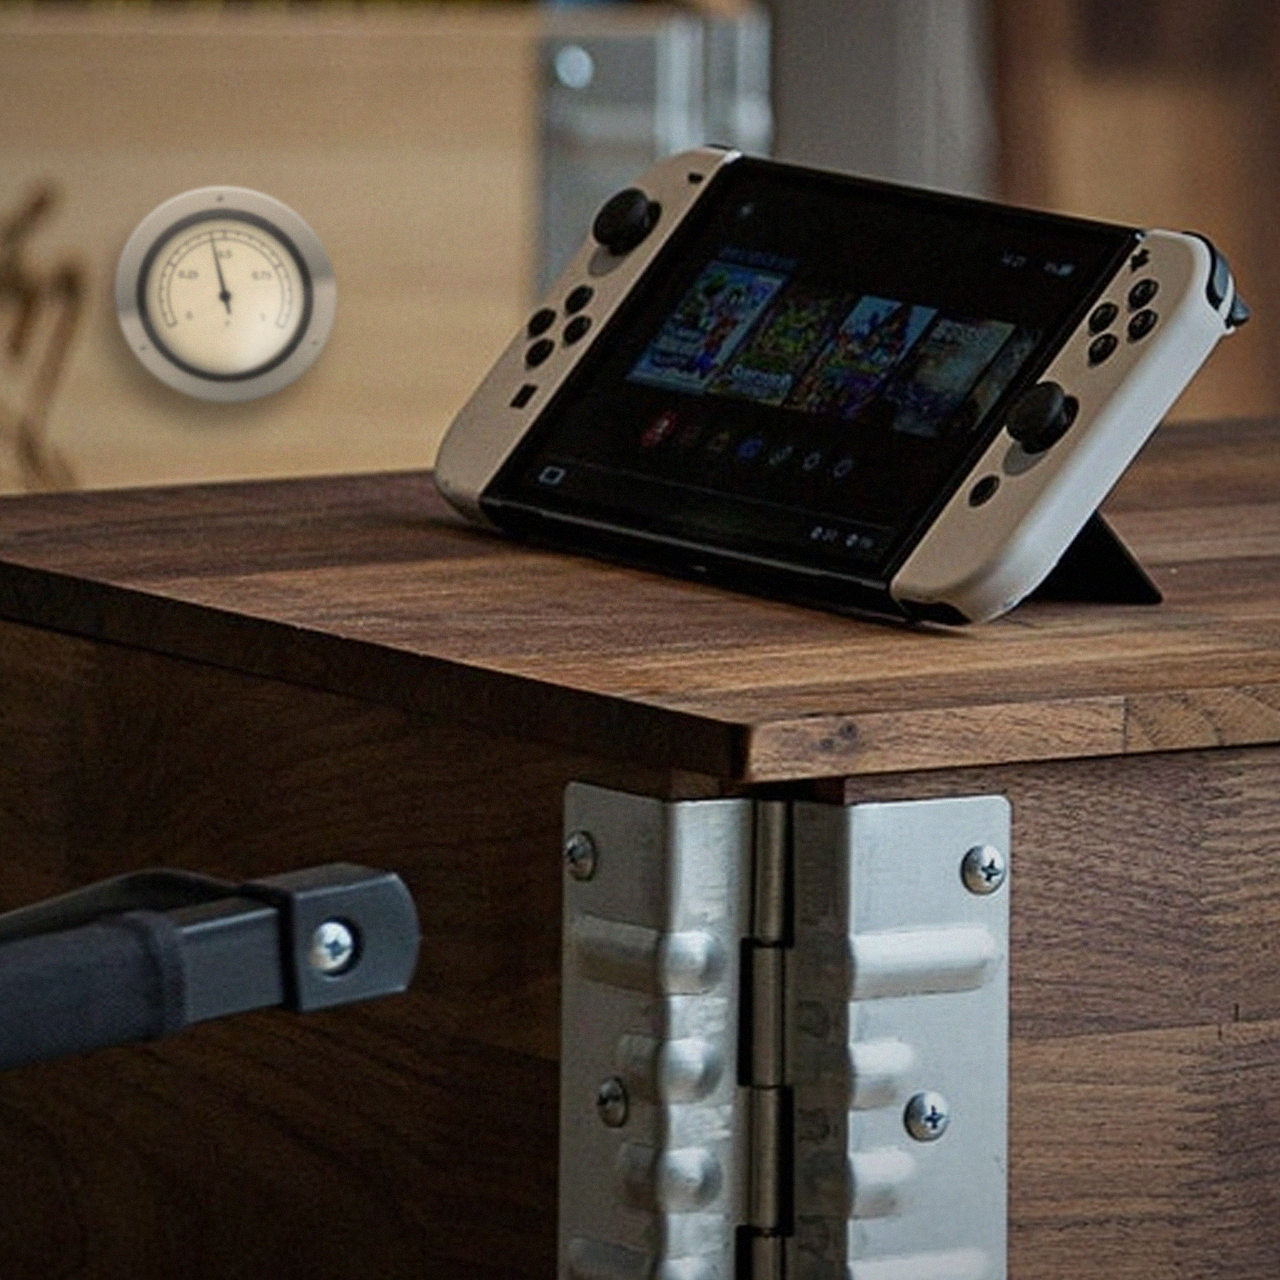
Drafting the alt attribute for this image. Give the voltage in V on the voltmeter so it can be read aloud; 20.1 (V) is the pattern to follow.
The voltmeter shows 0.45 (V)
